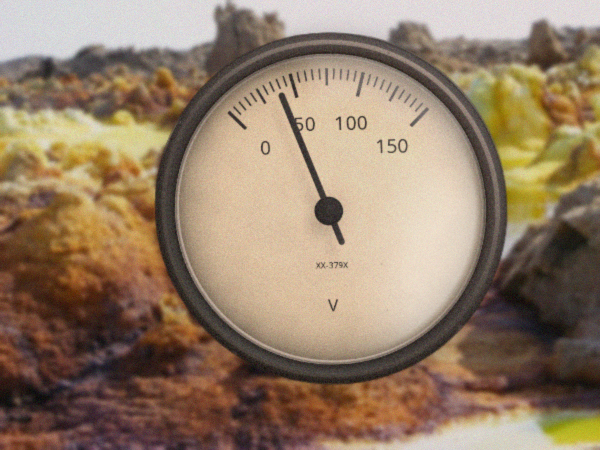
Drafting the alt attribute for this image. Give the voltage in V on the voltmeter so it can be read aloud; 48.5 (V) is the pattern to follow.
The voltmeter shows 40 (V)
